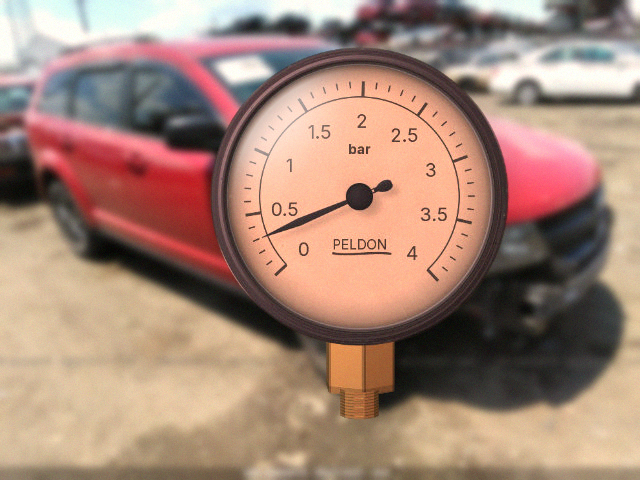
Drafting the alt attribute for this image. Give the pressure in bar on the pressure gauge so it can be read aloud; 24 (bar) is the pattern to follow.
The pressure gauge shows 0.3 (bar)
